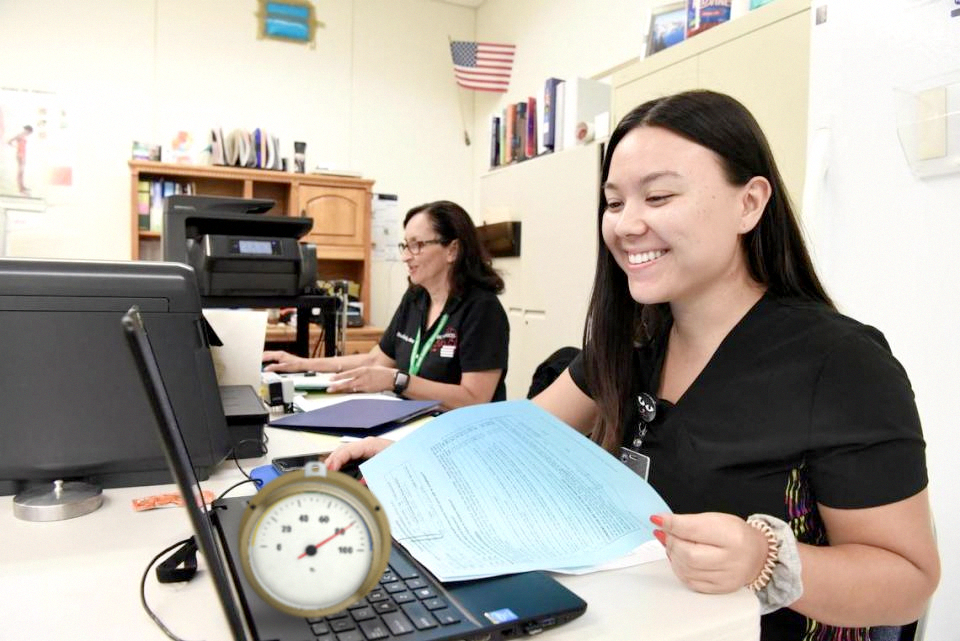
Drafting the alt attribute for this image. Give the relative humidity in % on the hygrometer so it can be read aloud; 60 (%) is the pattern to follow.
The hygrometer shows 80 (%)
